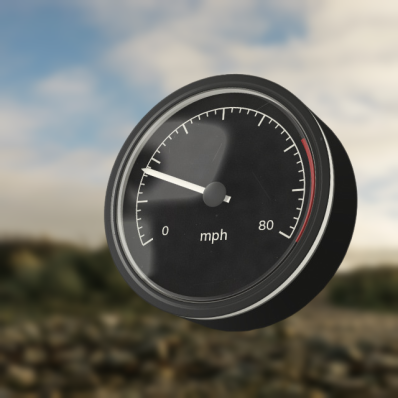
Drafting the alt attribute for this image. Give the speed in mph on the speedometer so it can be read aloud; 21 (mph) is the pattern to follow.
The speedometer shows 17 (mph)
